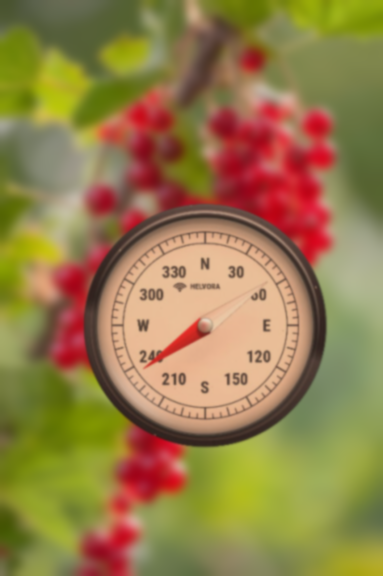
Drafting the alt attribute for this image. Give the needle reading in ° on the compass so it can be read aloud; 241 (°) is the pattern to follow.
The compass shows 235 (°)
